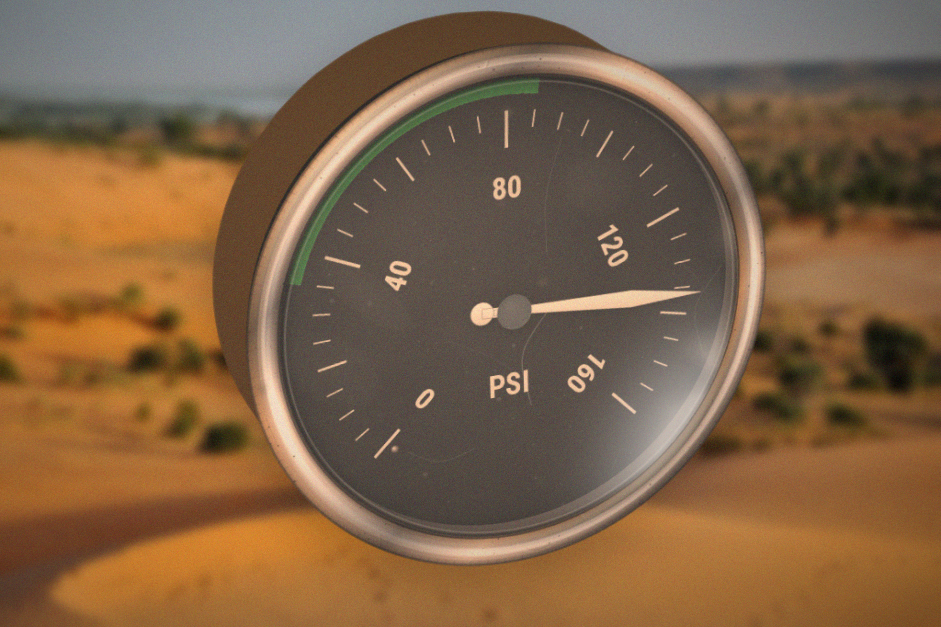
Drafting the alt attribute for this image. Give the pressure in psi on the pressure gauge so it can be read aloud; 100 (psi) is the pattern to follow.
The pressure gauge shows 135 (psi)
